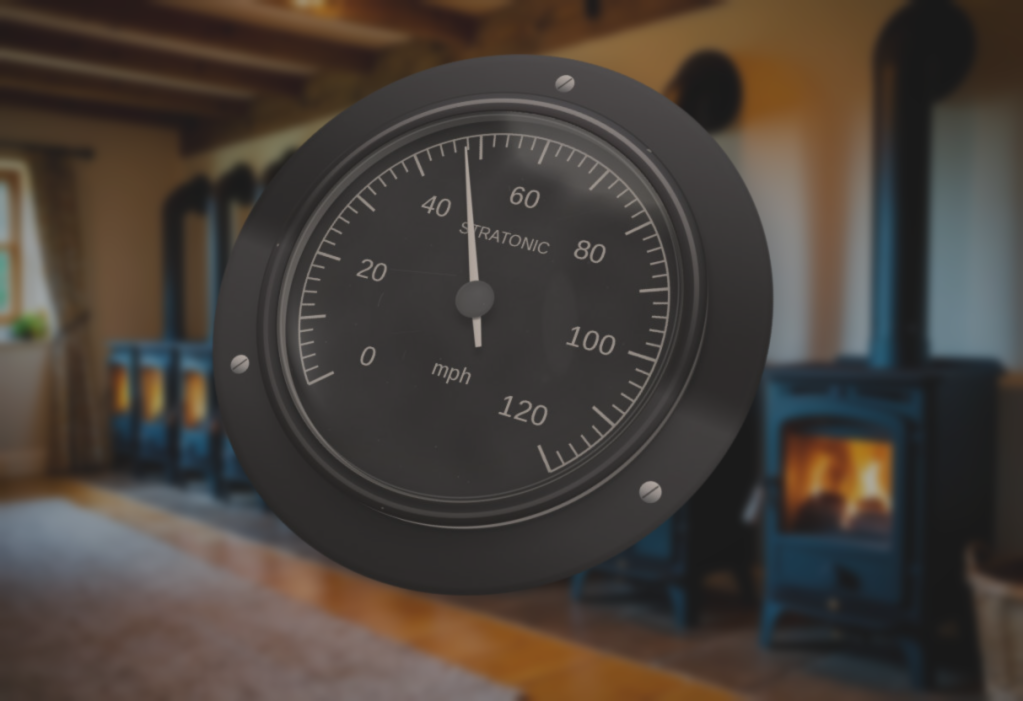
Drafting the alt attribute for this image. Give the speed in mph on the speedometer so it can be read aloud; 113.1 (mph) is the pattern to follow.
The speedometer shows 48 (mph)
